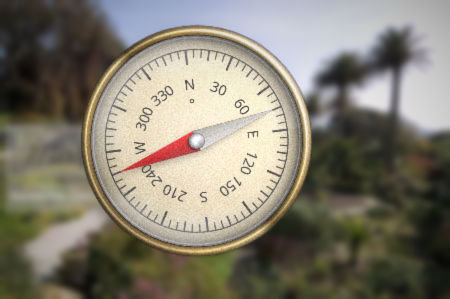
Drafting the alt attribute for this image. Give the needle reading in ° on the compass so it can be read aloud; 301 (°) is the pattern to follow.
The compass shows 255 (°)
